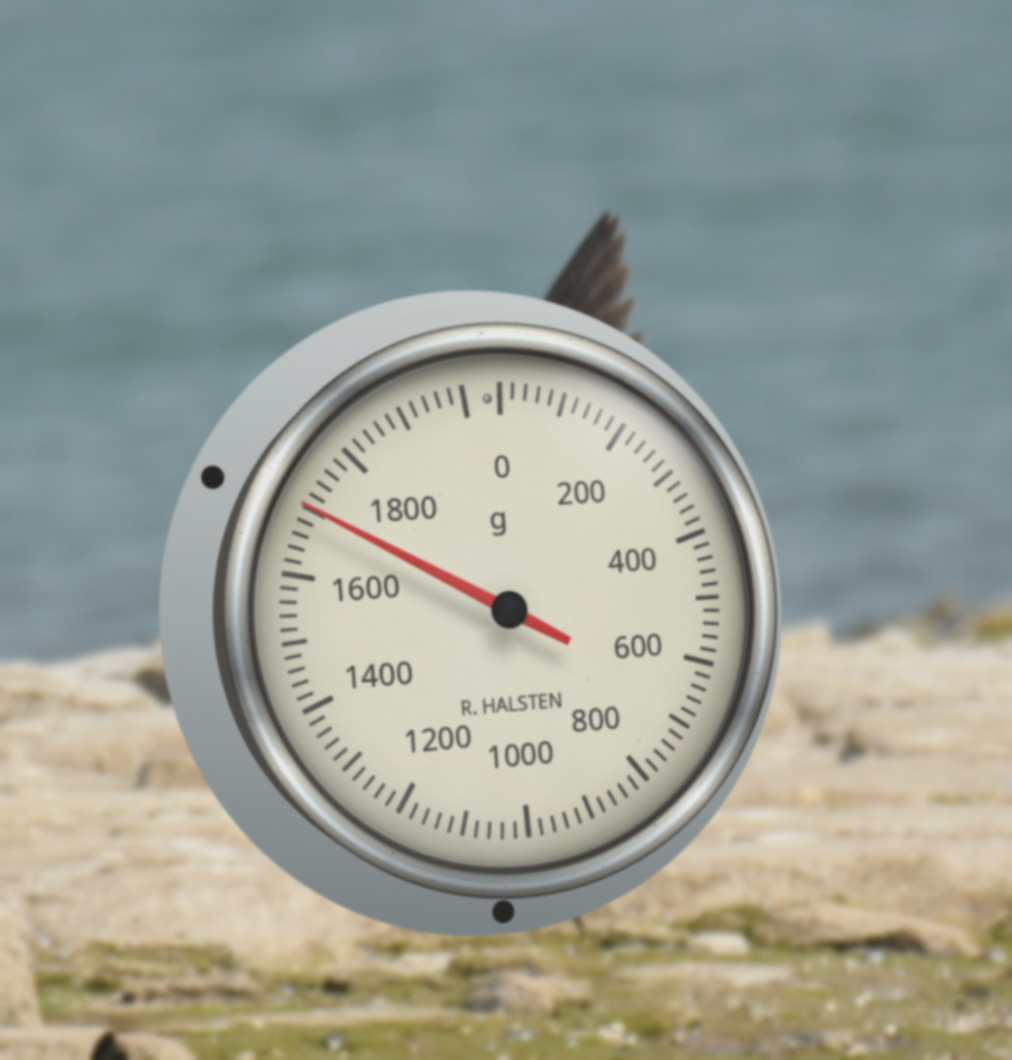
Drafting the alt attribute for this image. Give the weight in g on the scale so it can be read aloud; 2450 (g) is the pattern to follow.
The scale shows 1700 (g)
